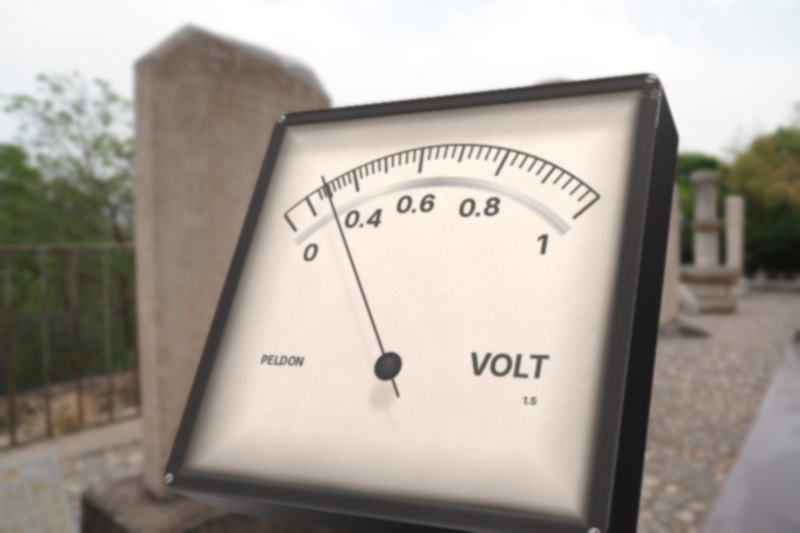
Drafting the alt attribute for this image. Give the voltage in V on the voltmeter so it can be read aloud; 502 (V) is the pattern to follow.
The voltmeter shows 0.3 (V)
